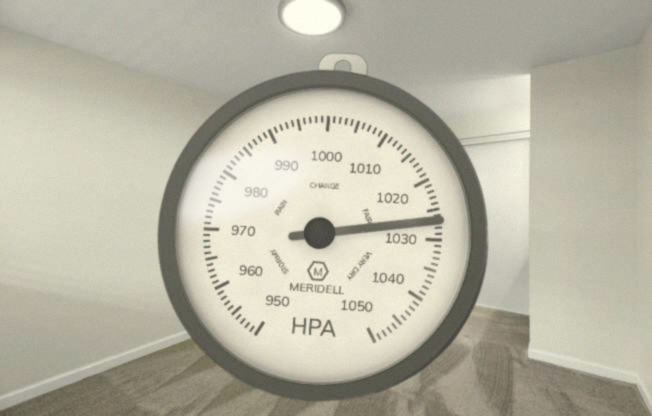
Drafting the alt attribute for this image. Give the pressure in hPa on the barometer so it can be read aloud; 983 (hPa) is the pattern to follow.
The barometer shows 1027 (hPa)
